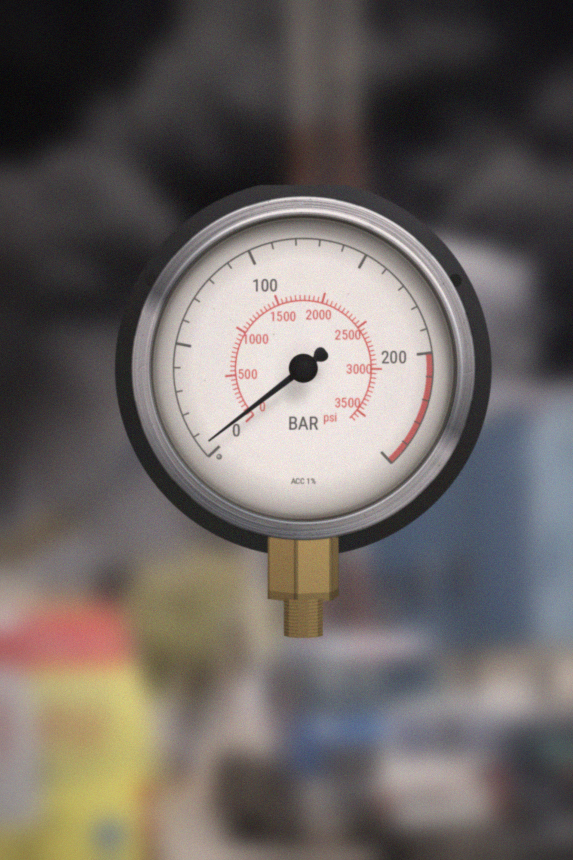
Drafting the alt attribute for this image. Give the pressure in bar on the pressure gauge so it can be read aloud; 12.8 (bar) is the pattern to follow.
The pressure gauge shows 5 (bar)
